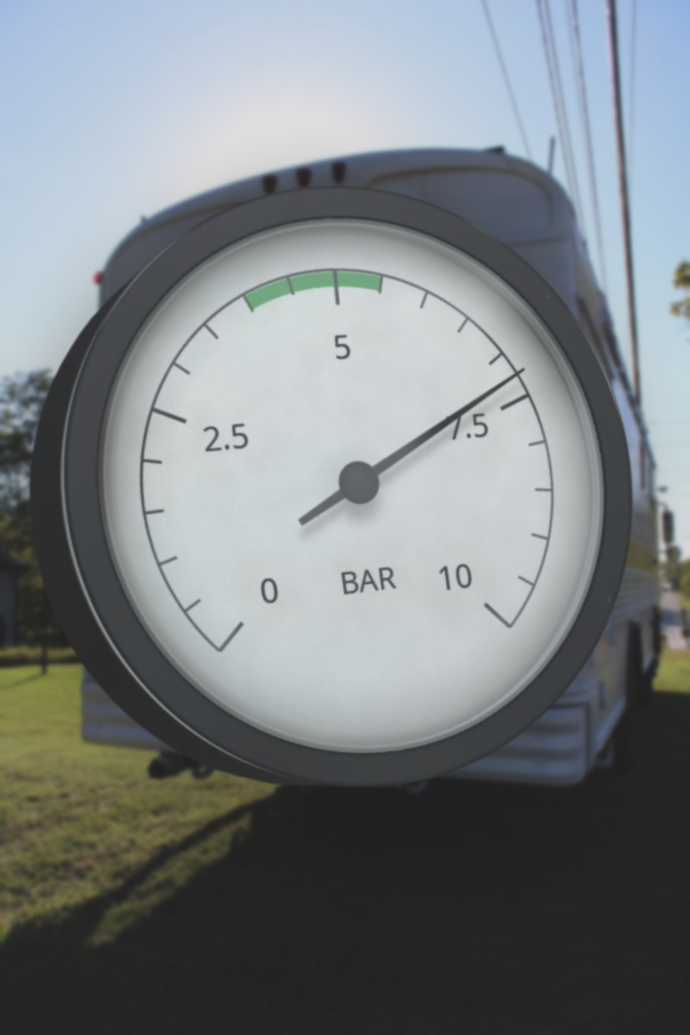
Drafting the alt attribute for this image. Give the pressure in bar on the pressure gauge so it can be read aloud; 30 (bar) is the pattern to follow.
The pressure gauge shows 7.25 (bar)
